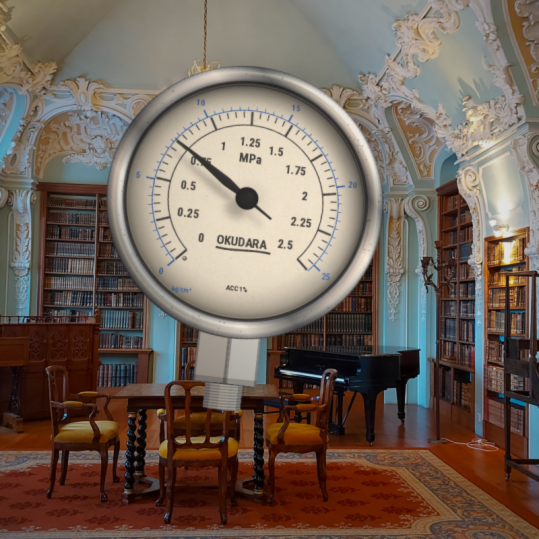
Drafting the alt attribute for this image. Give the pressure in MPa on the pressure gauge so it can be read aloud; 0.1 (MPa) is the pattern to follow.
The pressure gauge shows 0.75 (MPa)
